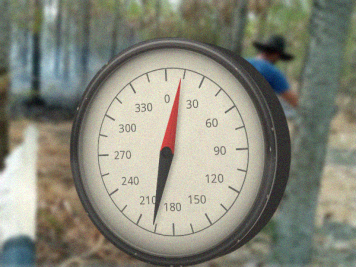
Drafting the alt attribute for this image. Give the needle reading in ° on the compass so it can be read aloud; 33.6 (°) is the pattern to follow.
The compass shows 15 (°)
